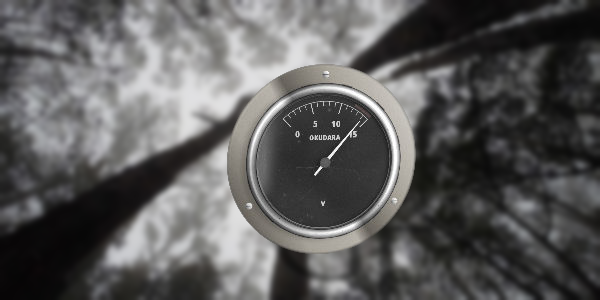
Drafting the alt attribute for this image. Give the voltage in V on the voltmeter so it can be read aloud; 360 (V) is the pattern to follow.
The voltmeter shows 14 (V)
